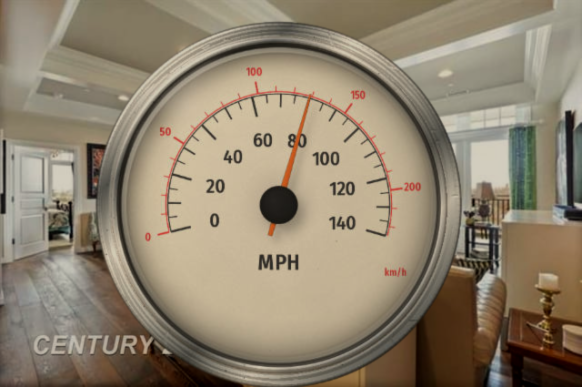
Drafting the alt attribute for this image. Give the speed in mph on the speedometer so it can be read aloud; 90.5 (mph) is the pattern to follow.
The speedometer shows 80 (mph)
